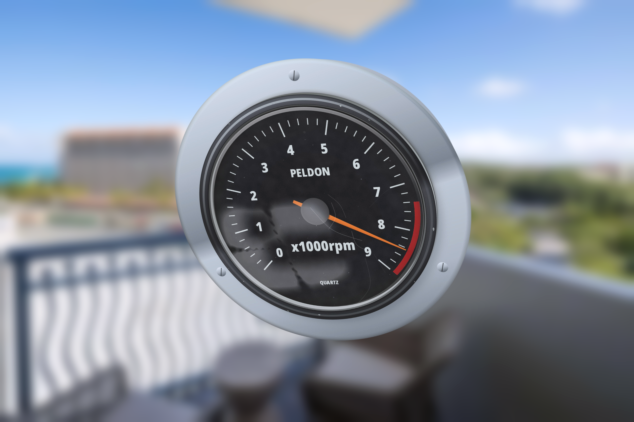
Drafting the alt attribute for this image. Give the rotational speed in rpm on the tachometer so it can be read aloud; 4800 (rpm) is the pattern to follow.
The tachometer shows 8400 (rpm)
